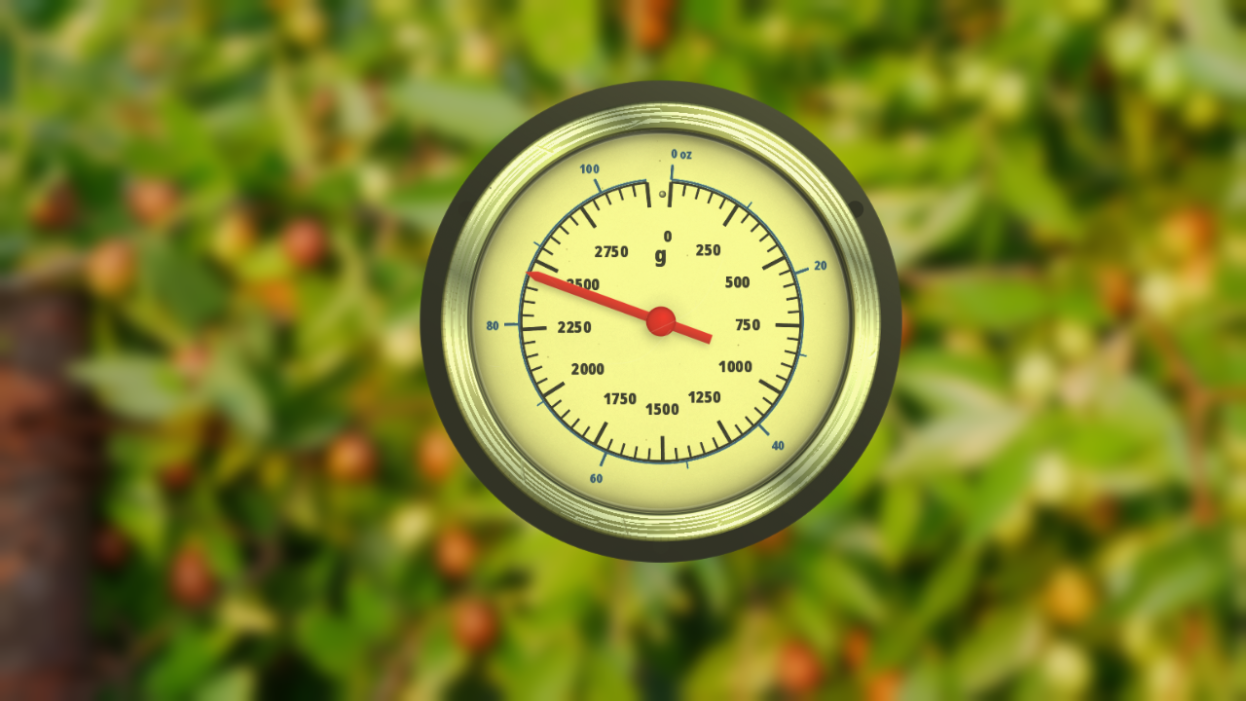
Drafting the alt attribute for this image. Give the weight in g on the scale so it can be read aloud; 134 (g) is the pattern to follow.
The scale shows 2450 (g)
